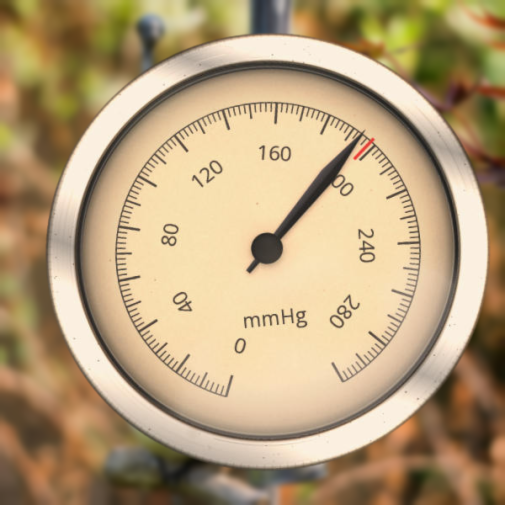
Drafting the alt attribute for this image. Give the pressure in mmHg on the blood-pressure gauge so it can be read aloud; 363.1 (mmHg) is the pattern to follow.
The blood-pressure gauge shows 194 (mmHg)
